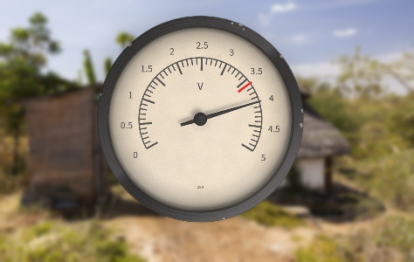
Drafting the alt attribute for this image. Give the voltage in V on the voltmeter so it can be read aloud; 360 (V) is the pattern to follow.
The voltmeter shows 4 (V)
